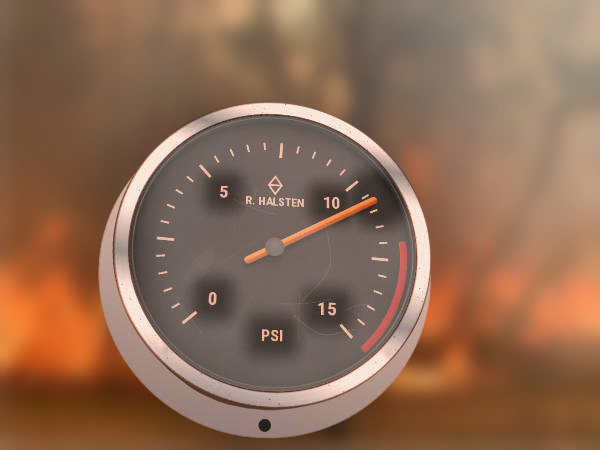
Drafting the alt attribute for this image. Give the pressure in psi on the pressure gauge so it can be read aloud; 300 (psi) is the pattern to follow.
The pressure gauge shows 10.75 (psi)
